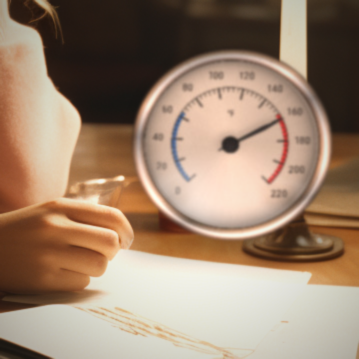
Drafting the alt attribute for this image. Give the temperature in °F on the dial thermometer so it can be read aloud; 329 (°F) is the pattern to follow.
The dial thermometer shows 160 (°F)
